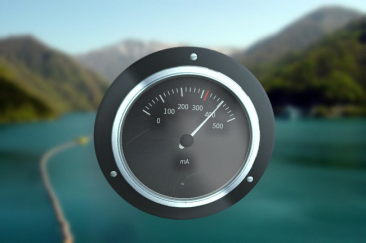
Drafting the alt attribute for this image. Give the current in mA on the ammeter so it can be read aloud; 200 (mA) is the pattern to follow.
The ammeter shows 400 (mA)
